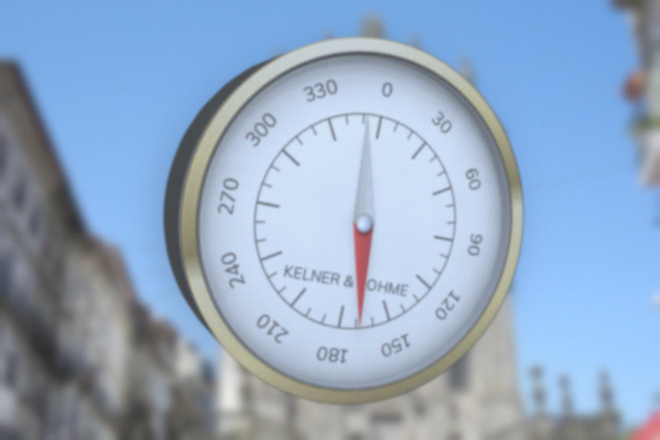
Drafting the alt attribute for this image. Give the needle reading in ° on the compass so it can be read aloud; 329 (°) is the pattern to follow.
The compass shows 170 (°)
